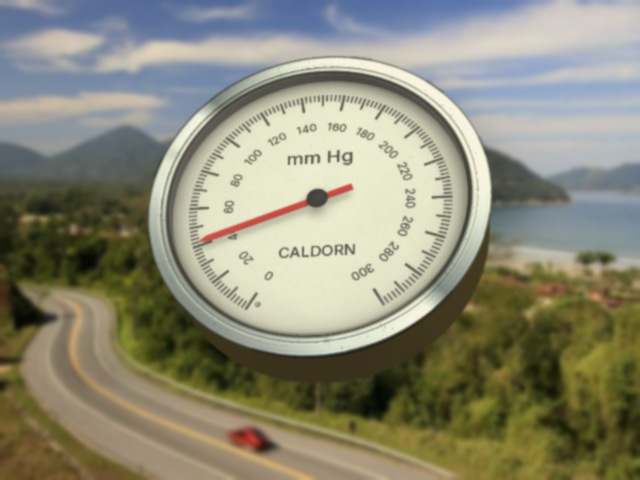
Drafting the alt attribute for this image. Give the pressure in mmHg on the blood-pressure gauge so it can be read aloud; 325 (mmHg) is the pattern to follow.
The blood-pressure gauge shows 40 (mmHg)
